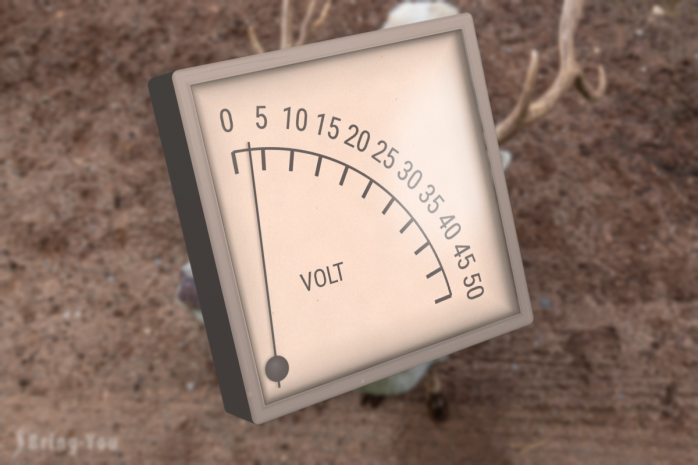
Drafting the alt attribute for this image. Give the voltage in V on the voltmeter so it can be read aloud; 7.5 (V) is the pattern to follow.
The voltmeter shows 2.5 (V)
